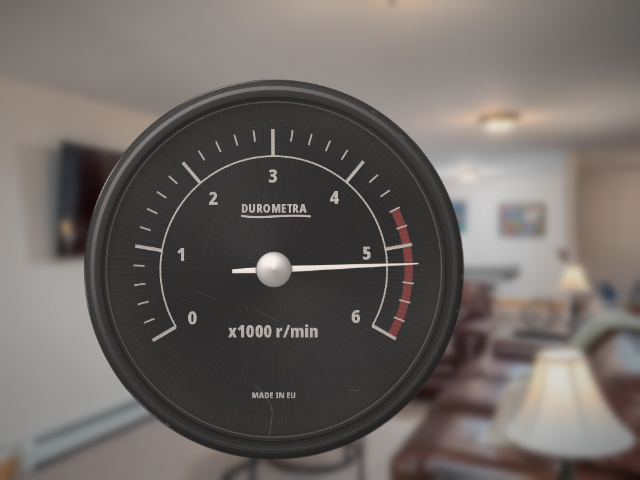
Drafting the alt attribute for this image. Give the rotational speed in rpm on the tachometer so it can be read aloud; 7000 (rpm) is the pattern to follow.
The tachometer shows 5200 (rpm)
